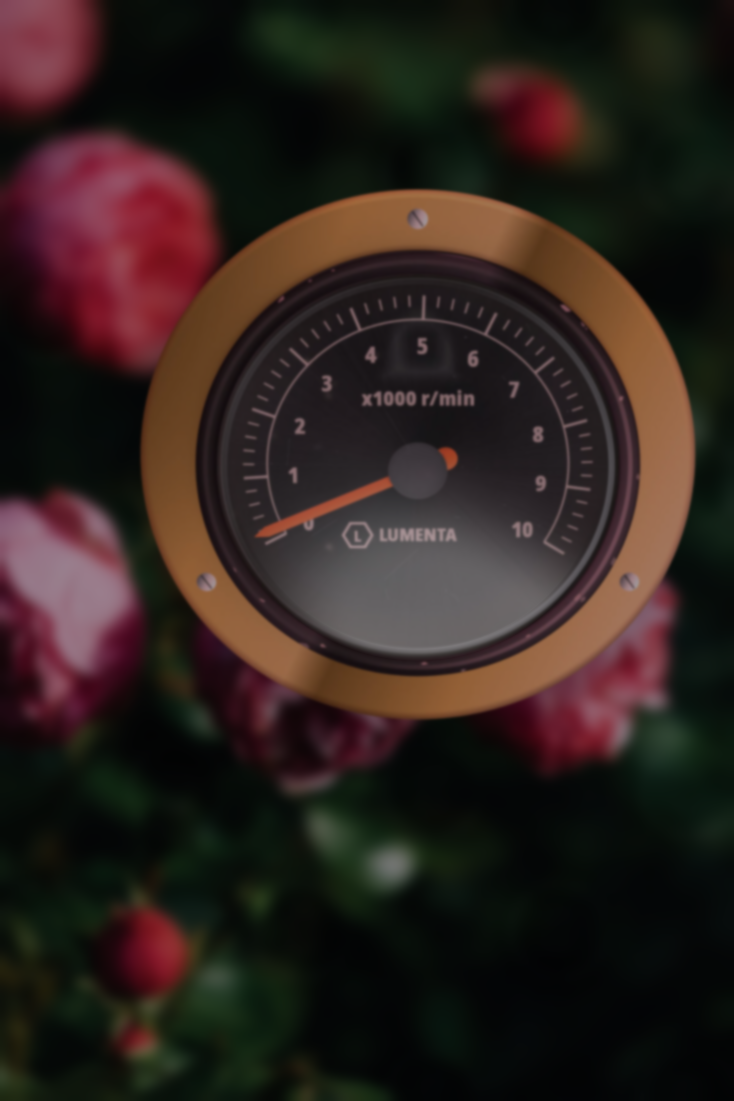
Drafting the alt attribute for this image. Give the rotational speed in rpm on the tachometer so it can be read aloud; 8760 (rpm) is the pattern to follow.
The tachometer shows 200 (rpm)
